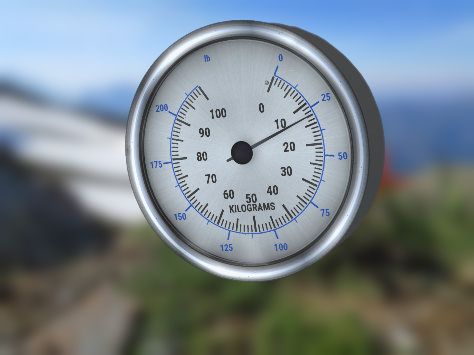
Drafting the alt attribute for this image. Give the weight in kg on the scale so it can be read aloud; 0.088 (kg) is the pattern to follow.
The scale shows 13 (kg)
